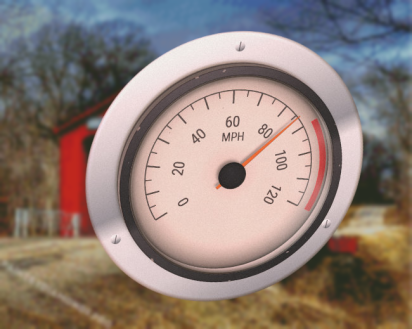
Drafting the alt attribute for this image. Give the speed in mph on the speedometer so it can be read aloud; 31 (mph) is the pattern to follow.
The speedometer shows 85 (mph)
